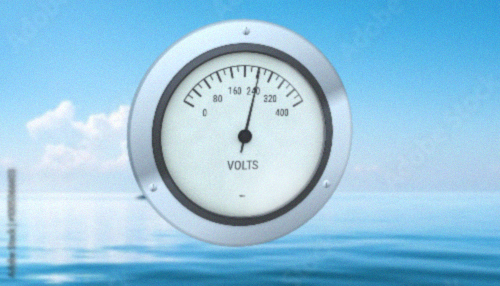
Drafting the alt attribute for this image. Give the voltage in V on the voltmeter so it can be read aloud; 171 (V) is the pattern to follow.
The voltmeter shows 240 (V)
